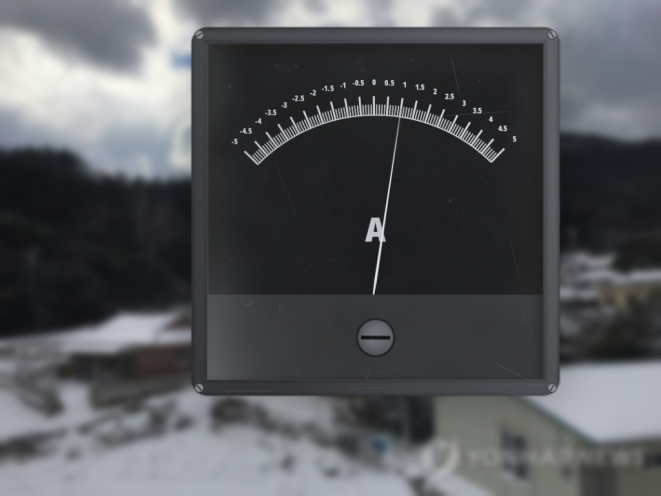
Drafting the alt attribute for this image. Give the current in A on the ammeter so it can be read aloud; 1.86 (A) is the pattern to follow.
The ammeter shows 1 (A)
